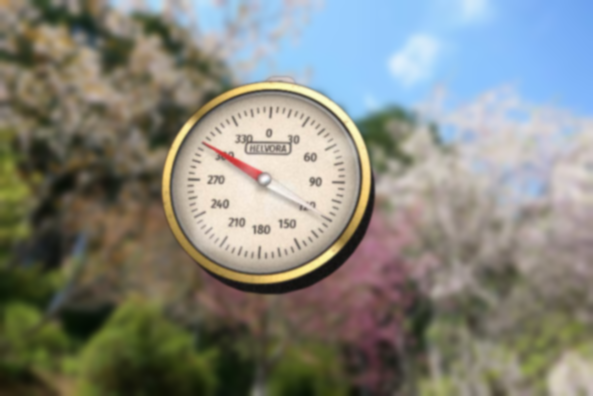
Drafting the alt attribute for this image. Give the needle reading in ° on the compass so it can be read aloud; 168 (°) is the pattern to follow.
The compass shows 300 (°)
